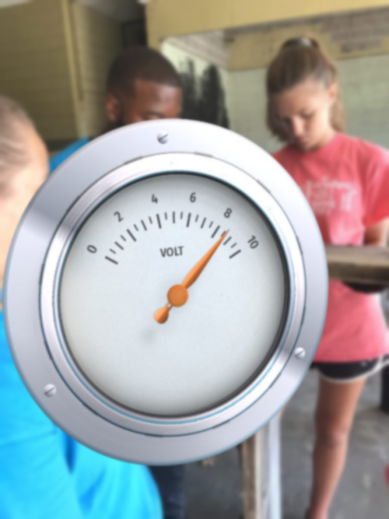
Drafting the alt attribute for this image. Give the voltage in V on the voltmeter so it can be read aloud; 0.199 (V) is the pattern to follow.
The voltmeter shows 8.5 (V)
